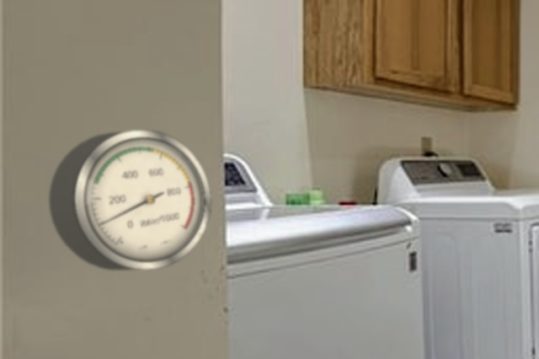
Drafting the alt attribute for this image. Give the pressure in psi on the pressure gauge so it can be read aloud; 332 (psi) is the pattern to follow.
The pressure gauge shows 100 (psi)
